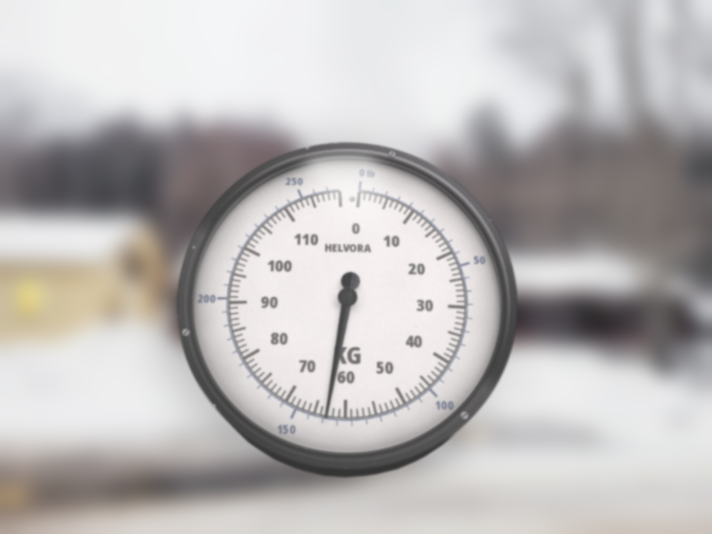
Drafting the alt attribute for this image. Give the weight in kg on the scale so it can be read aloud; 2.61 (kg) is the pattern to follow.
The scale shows 63 (kg)
